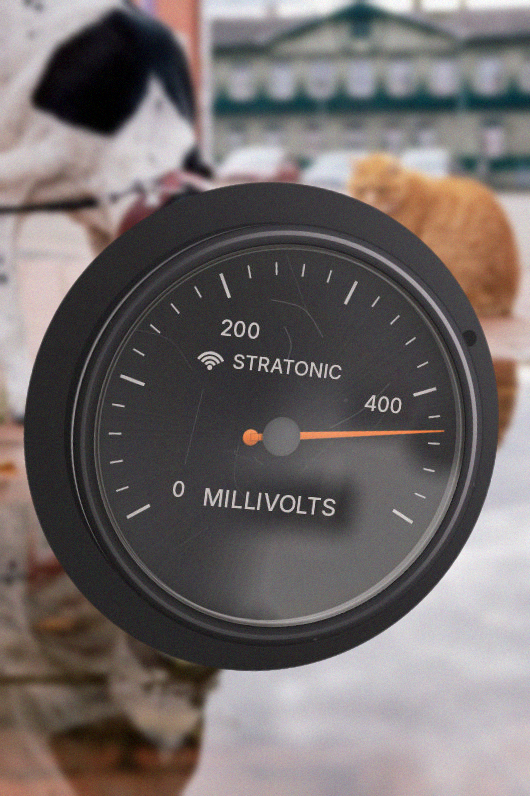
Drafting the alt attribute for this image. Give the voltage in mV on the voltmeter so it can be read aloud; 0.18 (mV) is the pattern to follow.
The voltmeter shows 430 (mV)
